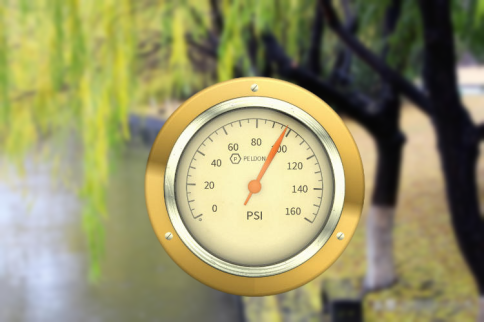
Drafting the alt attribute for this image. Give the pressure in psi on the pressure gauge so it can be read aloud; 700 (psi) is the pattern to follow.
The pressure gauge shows 97.5 (psi)
